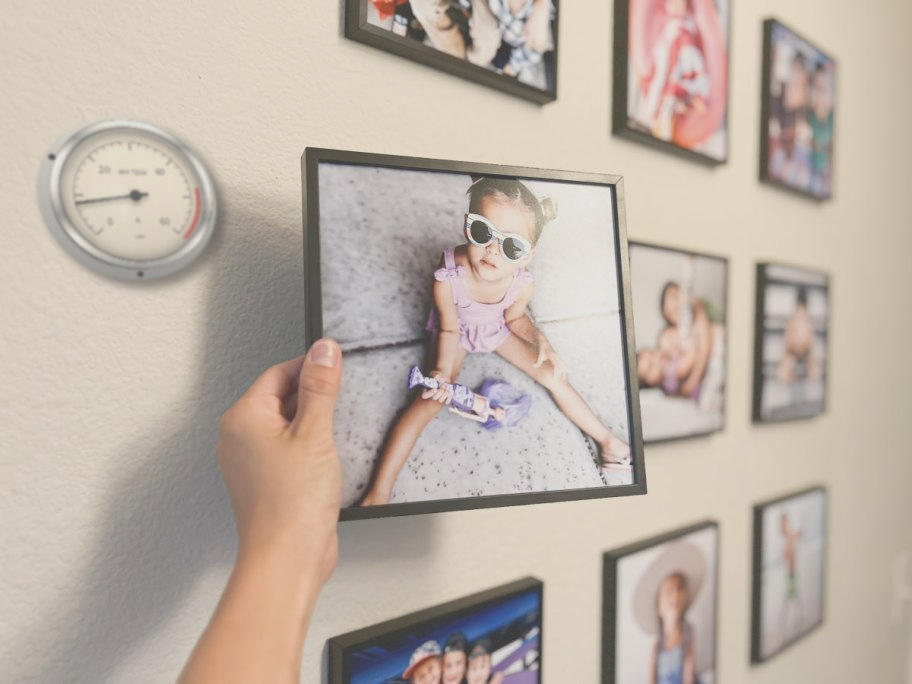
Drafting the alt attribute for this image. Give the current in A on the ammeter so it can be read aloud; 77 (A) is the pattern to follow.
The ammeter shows 8 (A)
